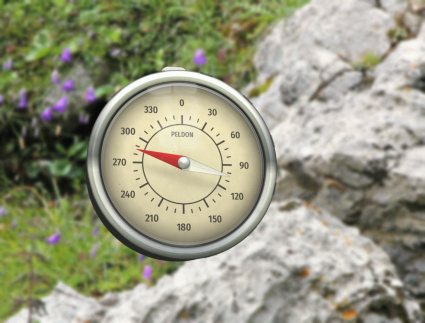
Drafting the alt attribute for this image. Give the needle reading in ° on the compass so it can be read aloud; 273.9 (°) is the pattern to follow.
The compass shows 285 (°)
